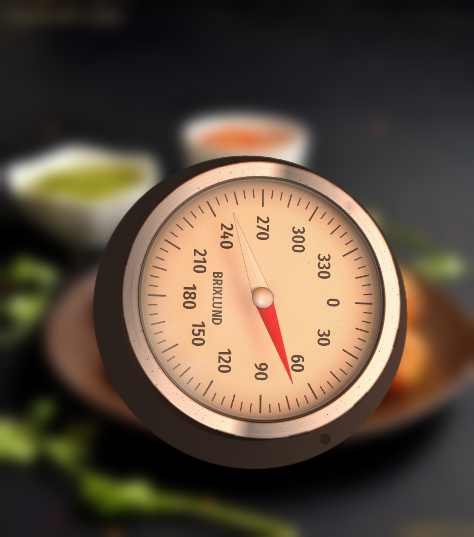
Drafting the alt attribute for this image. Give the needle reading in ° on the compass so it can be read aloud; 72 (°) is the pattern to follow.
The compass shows 70 (°)
